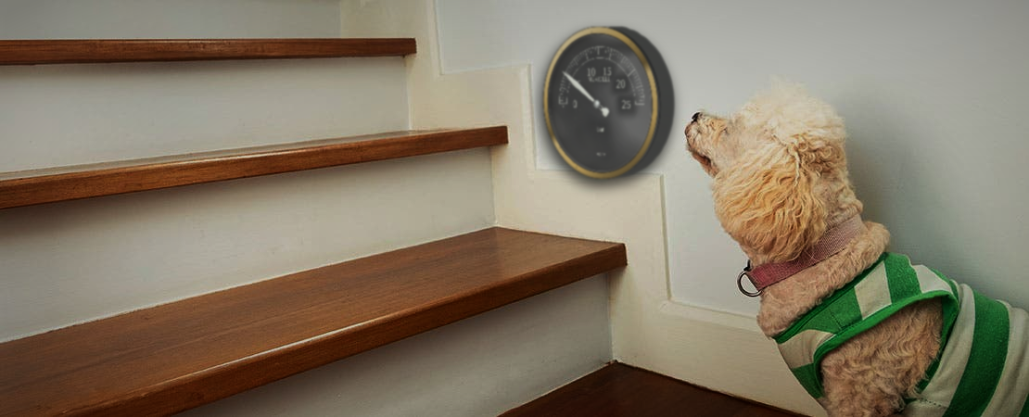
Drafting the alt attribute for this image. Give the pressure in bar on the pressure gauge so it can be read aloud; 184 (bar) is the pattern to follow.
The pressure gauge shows 5 (bar)
